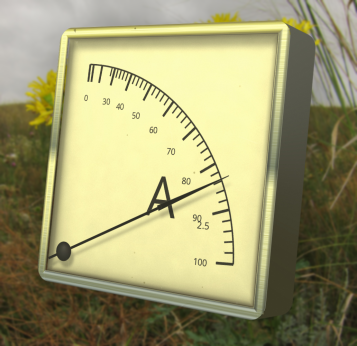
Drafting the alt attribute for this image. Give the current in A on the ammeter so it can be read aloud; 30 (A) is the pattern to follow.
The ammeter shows 84 (A)
